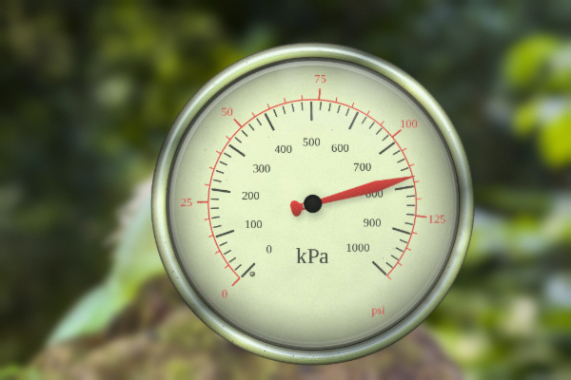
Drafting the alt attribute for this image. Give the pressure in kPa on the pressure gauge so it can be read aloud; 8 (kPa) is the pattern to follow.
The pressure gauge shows 780 (kPa)
